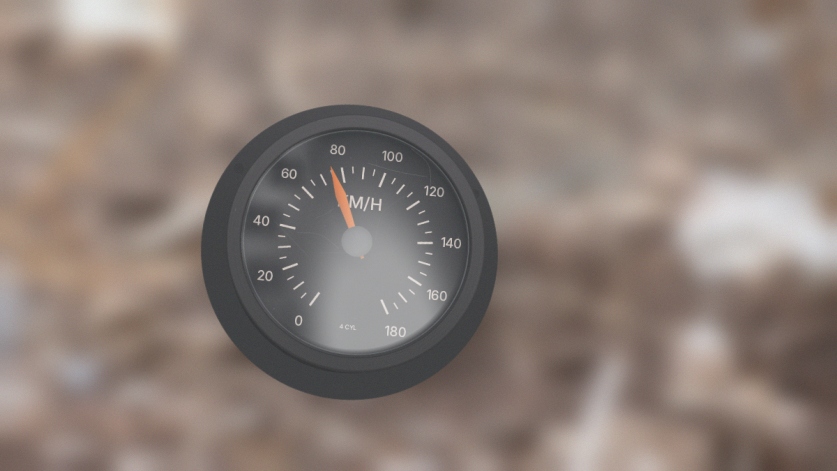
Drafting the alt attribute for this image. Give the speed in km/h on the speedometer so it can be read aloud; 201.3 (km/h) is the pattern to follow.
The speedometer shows 75 (km/h)
